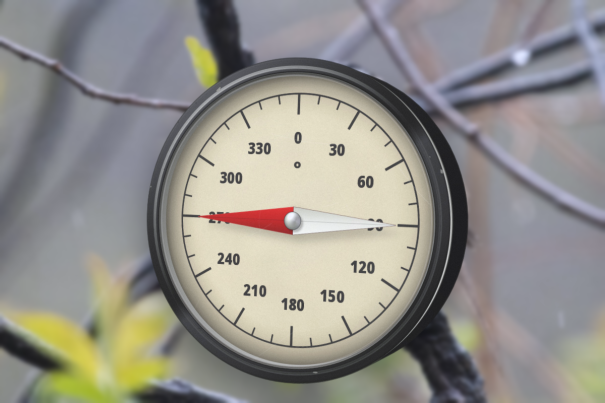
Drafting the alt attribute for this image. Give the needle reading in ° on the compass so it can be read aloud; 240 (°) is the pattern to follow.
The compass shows 270 (°)
